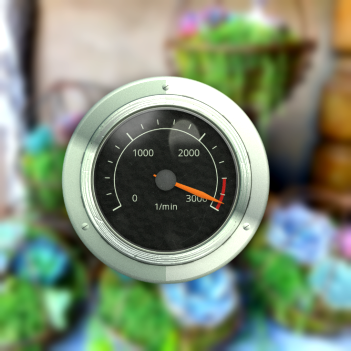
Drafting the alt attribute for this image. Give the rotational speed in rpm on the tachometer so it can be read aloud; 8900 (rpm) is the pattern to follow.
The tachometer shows 2900 (rpm)
